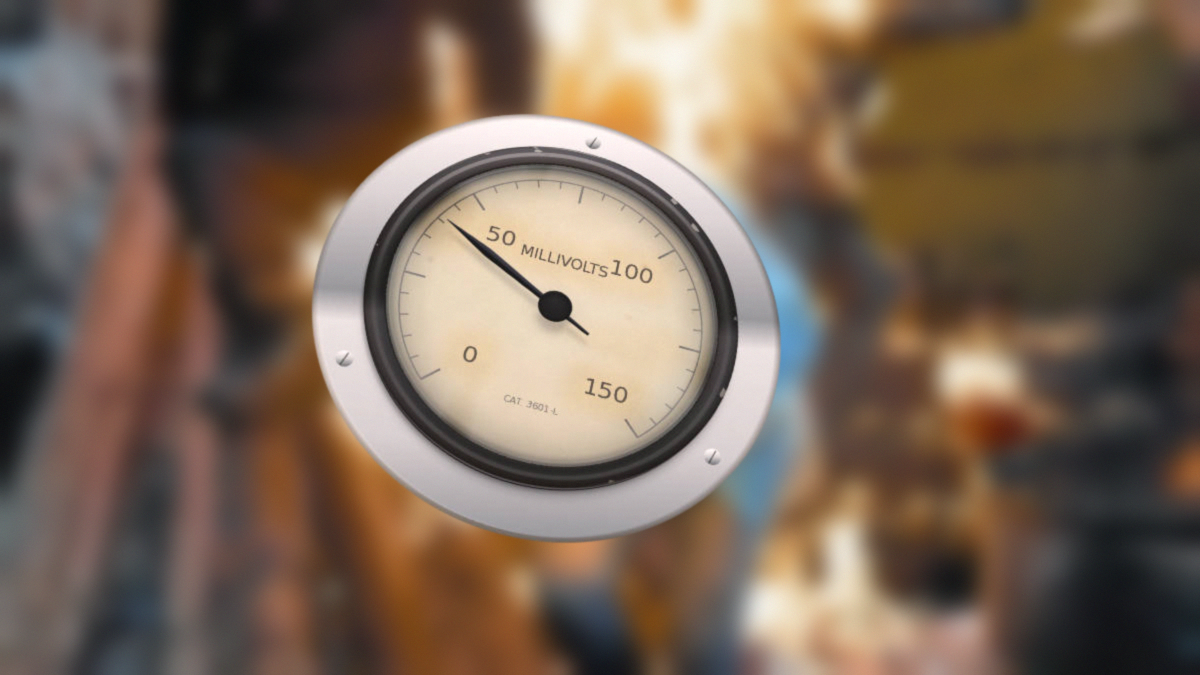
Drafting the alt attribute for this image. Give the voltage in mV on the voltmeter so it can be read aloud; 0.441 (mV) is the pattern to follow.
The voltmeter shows 40 (mV)
